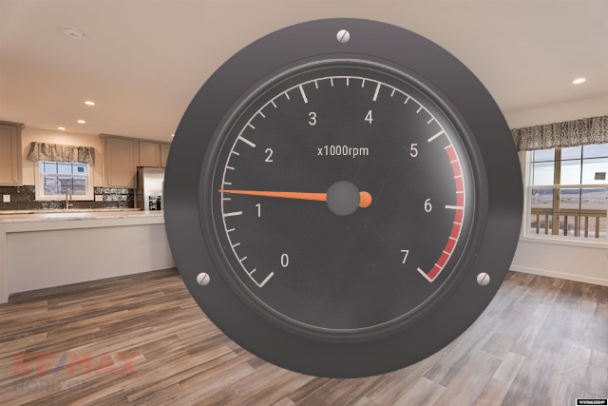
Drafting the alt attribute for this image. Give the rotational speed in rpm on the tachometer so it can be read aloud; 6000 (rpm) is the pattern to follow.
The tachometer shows 1300 (rpm)
